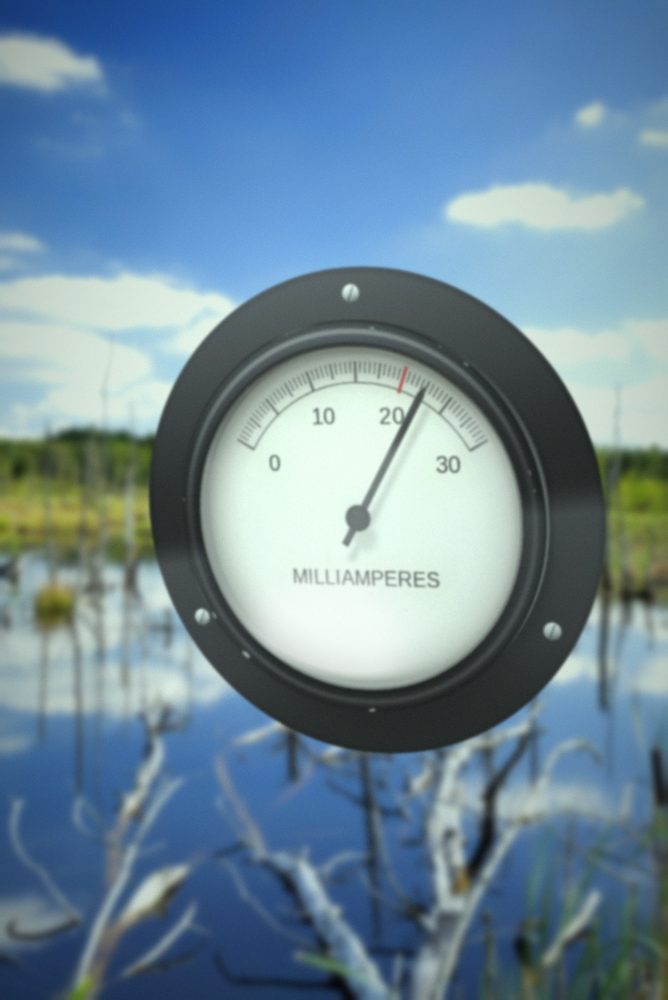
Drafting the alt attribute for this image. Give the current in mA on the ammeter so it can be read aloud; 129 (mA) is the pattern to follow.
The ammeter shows 22.5 (mA)
